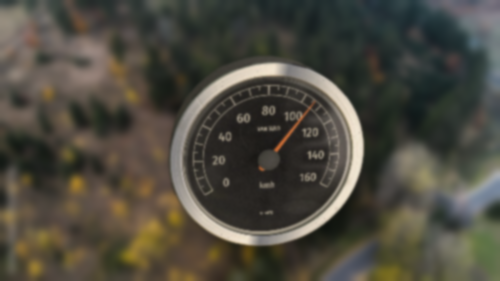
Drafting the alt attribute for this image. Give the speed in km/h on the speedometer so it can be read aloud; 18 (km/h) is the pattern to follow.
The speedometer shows 105 (km/h)
